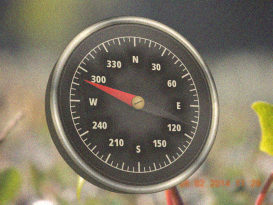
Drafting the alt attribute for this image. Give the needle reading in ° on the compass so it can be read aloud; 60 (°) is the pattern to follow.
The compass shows 290 (°)
